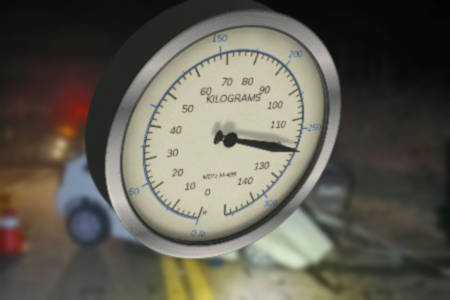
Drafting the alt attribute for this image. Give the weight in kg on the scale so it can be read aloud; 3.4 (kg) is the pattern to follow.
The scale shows 120 (kg)
